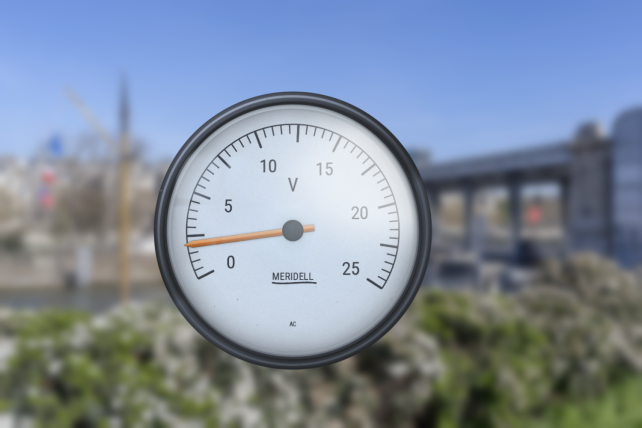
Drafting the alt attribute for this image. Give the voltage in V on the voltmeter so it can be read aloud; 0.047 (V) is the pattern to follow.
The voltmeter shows 2 (V)
